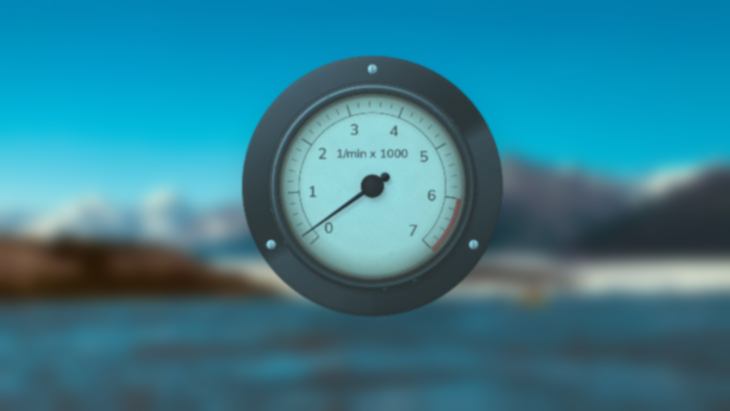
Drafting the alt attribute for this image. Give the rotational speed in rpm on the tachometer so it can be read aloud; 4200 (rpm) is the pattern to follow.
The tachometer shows 200 (rpm)
